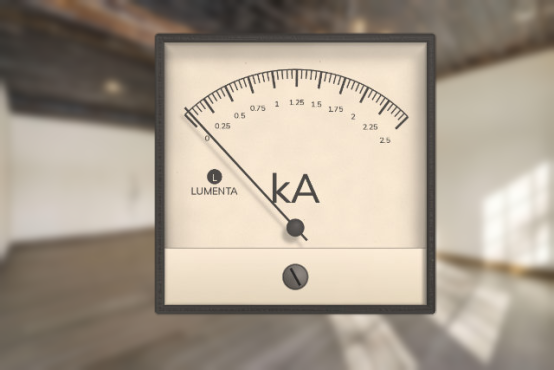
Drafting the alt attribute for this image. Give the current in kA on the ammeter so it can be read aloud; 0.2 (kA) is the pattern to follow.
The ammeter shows 0.05 (kA)
